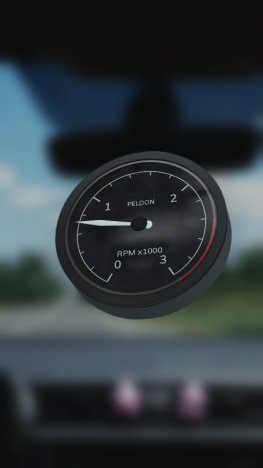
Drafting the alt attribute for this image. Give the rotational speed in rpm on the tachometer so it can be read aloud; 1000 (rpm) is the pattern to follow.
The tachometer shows 700 (rpm)
